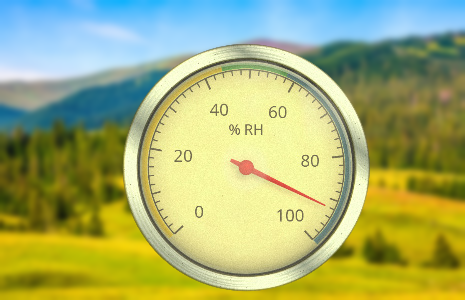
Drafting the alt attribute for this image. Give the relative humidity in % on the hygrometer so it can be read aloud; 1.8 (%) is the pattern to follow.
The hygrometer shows 92 (%)
